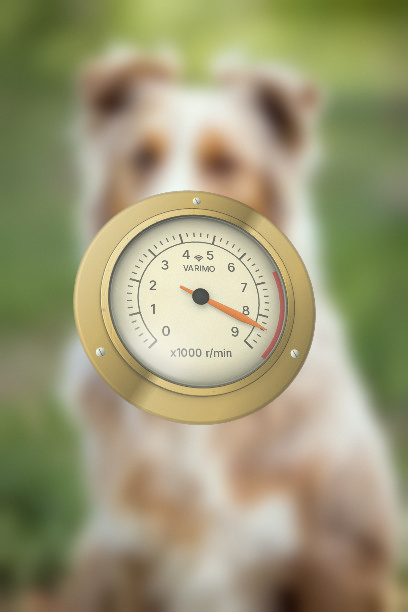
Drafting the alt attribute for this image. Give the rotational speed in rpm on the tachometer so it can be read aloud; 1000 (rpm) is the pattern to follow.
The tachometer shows 8400 (rpm)
